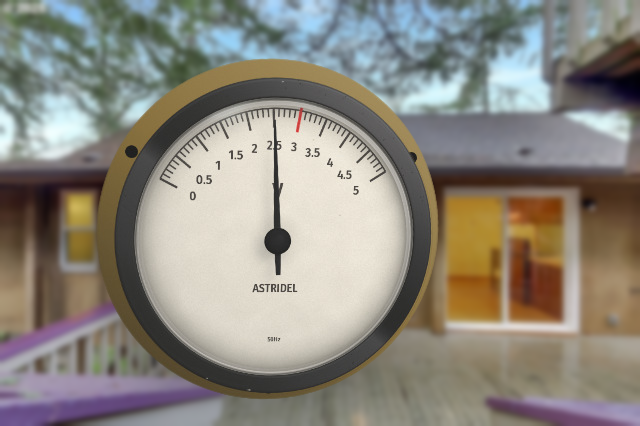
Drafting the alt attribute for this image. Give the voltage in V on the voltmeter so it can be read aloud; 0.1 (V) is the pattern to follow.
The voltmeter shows 2.5 (V)
